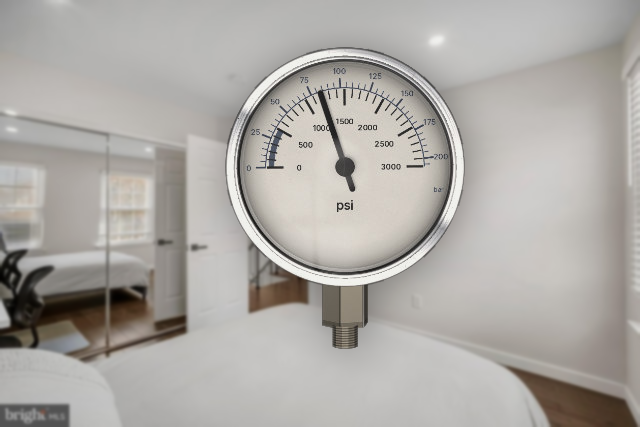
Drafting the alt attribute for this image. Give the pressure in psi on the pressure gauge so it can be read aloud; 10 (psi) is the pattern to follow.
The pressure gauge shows 1200 (psi)
